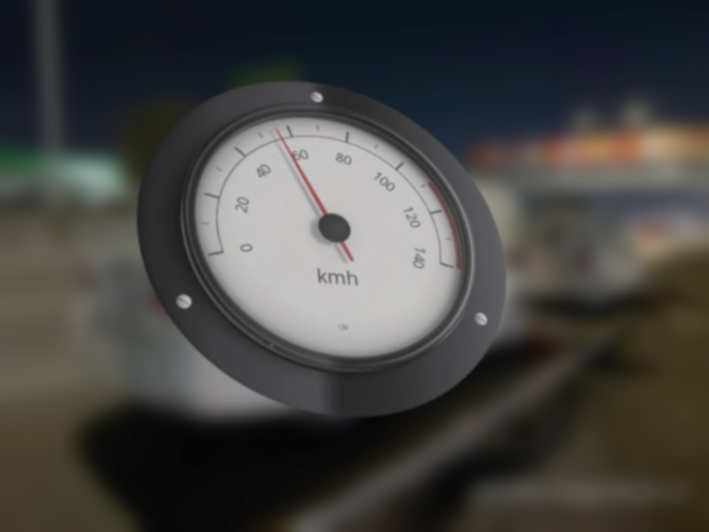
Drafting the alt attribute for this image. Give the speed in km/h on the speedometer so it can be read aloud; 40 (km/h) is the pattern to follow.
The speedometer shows 55 (km/h)
